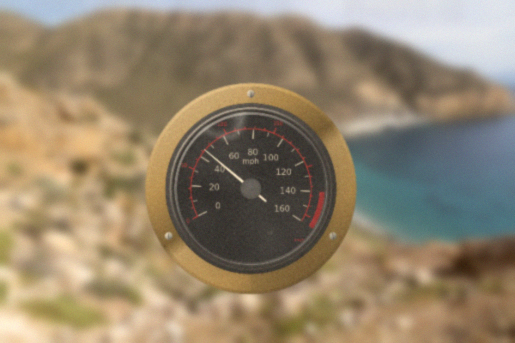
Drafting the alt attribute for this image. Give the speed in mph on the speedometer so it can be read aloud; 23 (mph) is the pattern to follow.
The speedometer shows 45 (mph)
